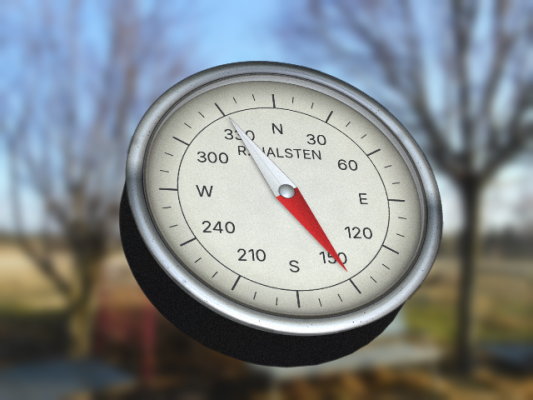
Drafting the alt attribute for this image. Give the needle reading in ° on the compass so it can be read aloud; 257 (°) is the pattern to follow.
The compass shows 150 (°)
